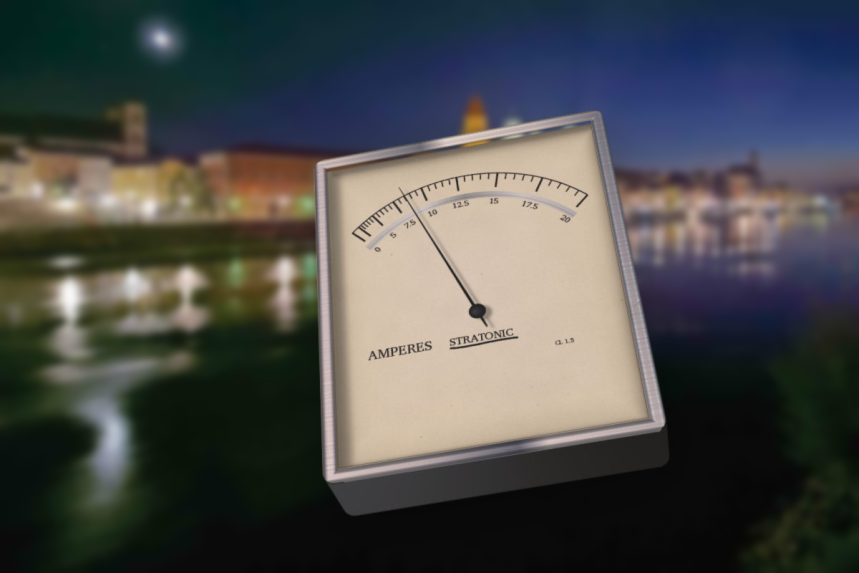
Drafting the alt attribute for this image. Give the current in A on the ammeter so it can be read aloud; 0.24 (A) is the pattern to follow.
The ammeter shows 8.5 (A)
